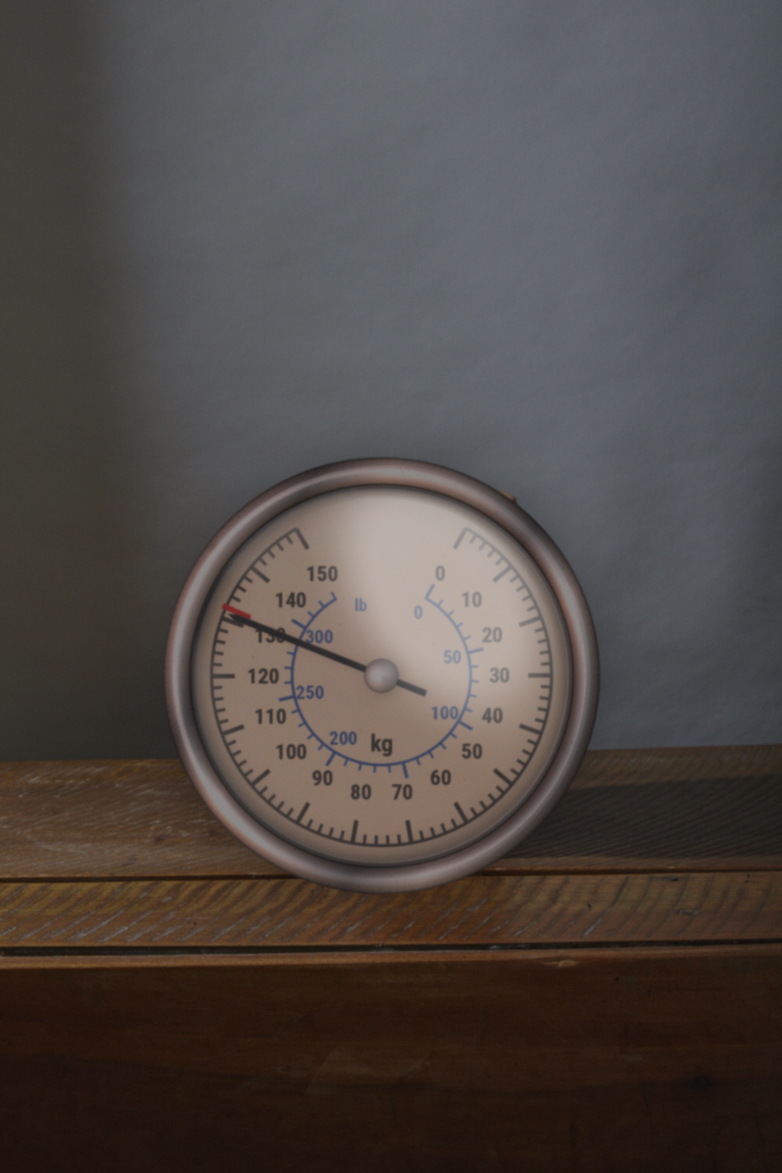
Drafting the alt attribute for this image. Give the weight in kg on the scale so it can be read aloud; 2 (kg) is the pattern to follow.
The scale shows 131 (kg)
